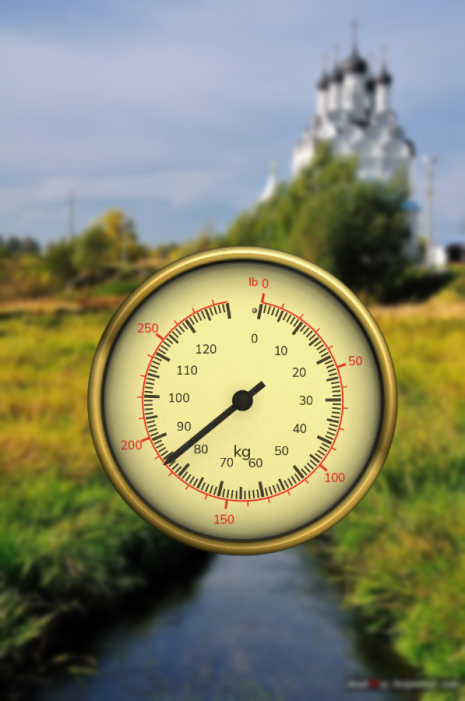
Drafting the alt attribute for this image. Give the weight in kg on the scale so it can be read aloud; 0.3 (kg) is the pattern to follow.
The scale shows 84 (kg)
